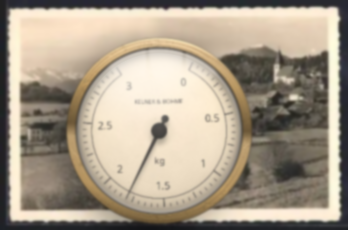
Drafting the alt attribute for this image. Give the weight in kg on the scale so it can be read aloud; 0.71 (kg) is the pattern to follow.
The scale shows 1.8 (kg)
